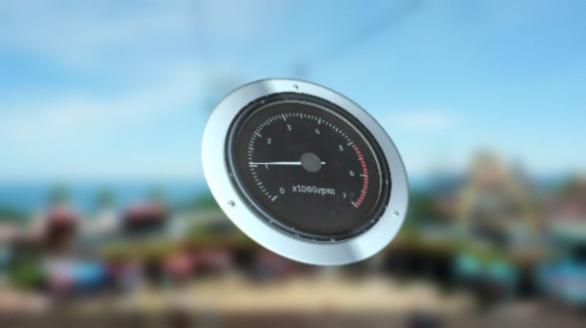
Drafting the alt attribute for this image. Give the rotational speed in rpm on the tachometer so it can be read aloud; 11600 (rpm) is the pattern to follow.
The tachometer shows 1000 (rpm)
